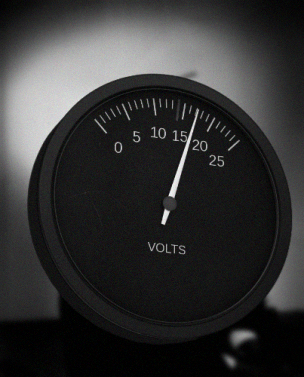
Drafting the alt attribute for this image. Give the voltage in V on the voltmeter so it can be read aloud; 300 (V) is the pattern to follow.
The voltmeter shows 17 (V)
